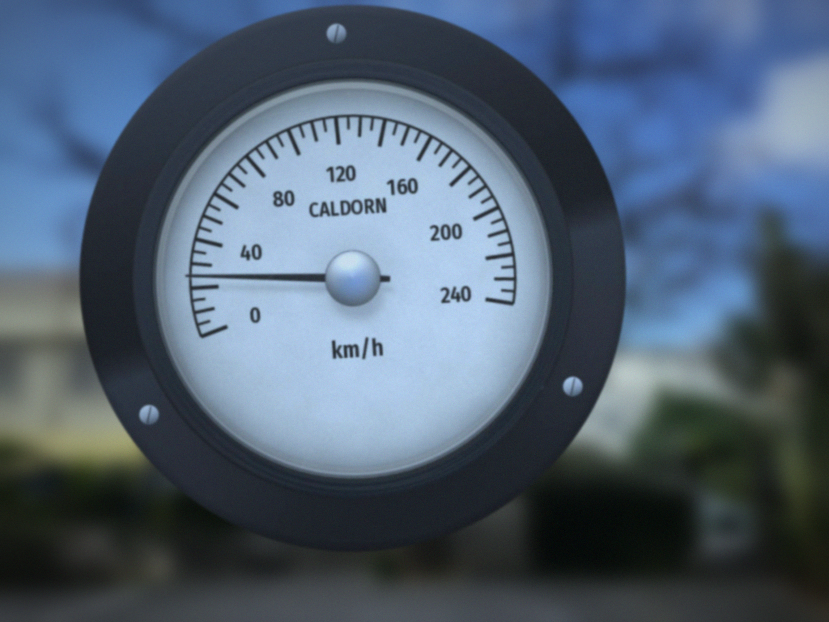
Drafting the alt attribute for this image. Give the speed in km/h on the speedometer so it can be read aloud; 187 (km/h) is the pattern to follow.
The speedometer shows 25 (km/h)
